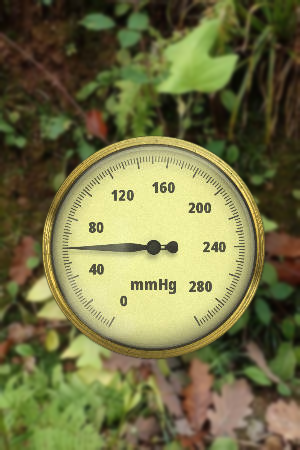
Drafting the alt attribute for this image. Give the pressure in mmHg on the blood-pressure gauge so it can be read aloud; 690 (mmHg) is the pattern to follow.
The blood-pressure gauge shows 60 (mmHg)
